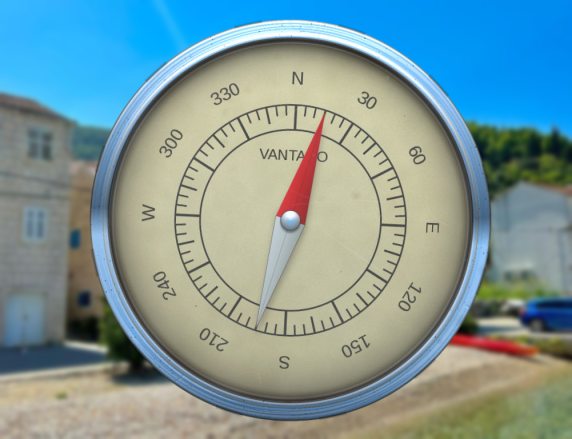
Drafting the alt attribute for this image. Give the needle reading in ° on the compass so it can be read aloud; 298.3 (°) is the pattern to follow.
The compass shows 15 (°)
